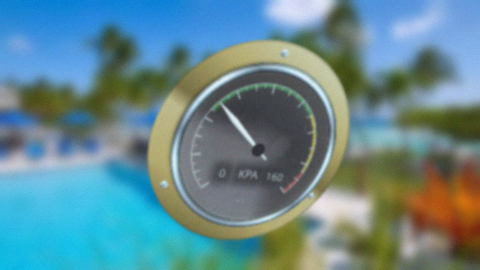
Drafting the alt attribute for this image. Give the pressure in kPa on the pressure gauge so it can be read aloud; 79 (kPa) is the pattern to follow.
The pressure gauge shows 50 (kPa)
